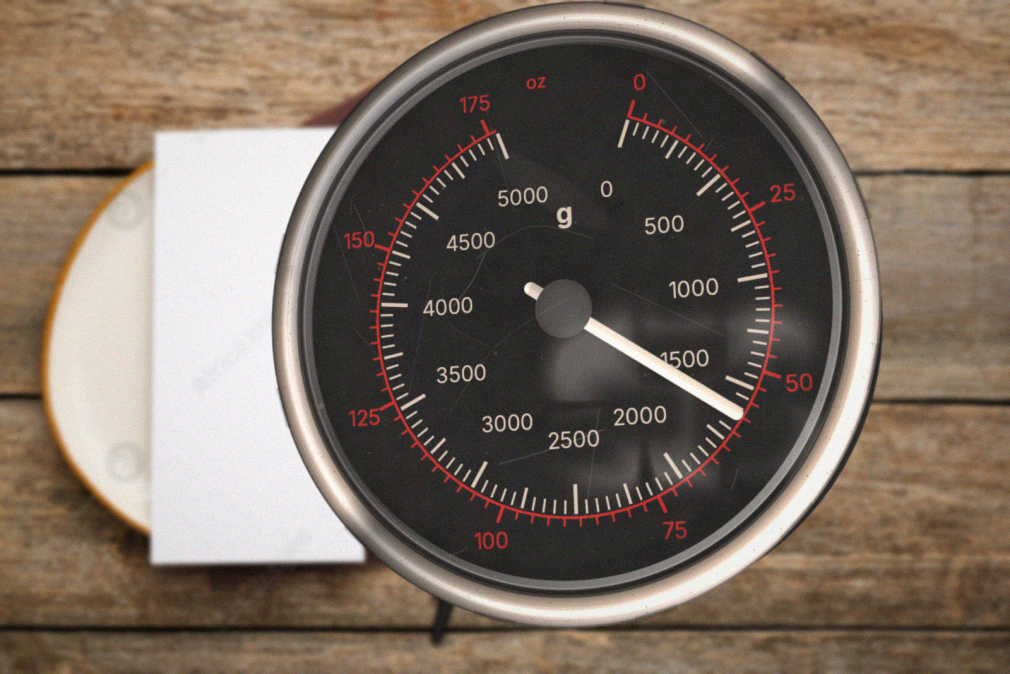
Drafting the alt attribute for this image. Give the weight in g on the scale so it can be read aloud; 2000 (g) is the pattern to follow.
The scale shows 1625 (g)
